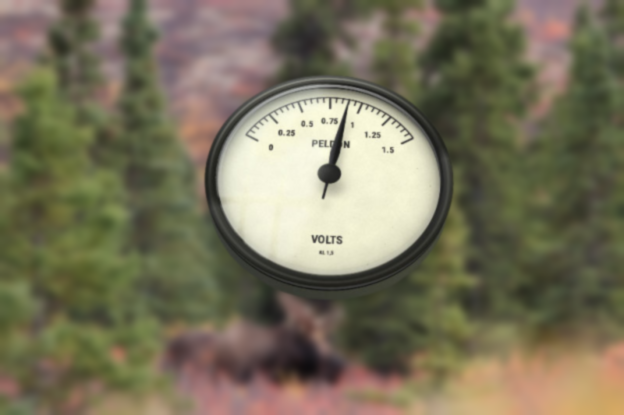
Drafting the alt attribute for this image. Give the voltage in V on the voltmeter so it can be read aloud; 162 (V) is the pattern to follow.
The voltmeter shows 0.9 (V)
